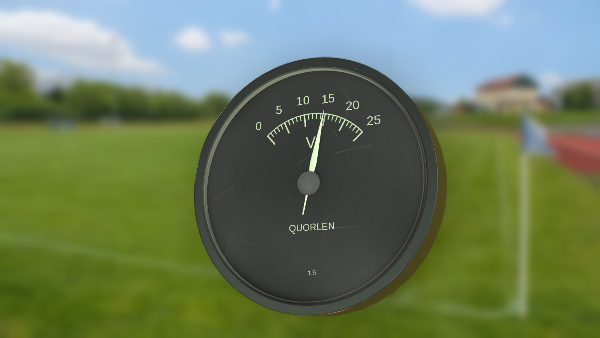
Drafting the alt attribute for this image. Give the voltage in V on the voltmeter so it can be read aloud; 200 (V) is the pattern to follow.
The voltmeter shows 15 (V)
